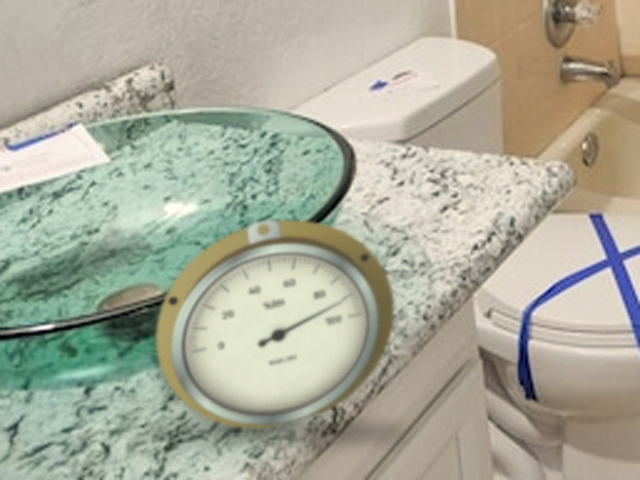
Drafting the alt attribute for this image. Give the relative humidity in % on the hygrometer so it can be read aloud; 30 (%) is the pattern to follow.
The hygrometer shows 90 (%)
